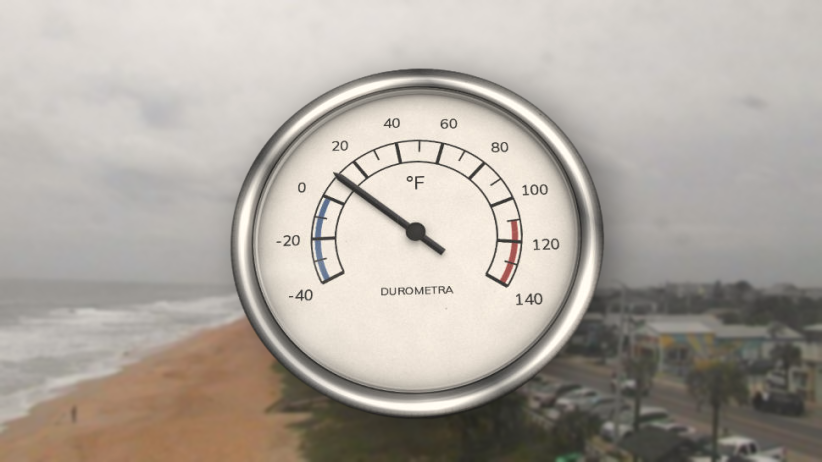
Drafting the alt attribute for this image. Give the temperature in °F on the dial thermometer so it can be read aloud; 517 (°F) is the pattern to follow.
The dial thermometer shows 10 (°F)
